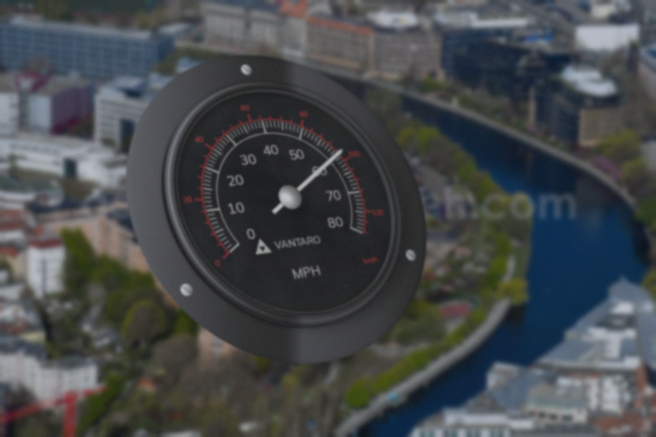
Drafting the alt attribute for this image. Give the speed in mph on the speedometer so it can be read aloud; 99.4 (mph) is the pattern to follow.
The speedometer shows 60 (mph)
